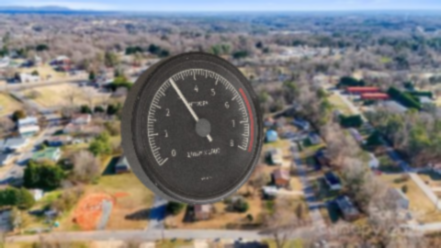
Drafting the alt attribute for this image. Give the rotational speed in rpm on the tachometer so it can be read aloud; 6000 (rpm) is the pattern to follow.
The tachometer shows 3000 (rpm)
